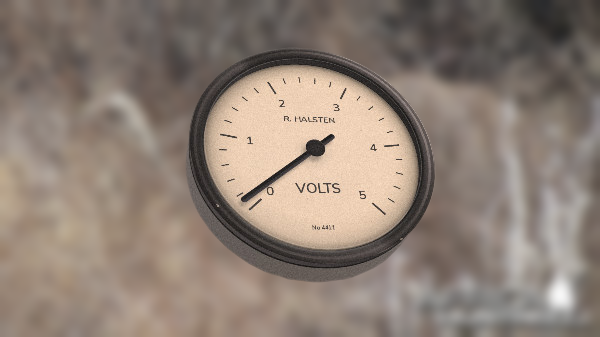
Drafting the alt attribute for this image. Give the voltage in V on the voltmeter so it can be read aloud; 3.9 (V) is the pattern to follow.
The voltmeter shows 0.1 (V)
